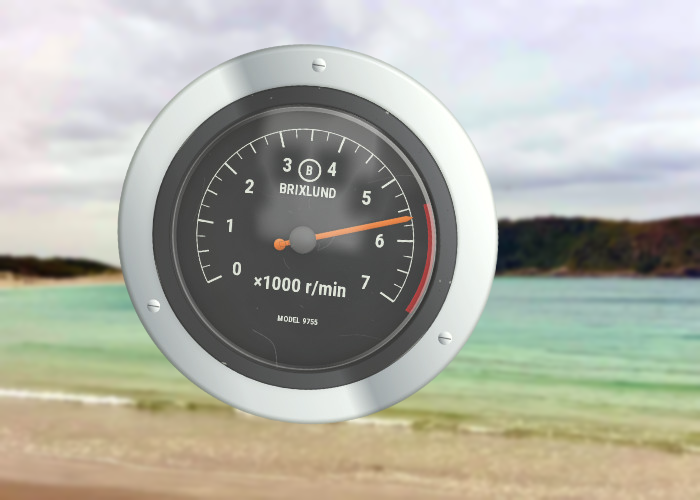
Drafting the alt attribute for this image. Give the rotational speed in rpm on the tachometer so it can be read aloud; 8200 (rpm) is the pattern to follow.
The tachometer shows 5625 (rpm)
